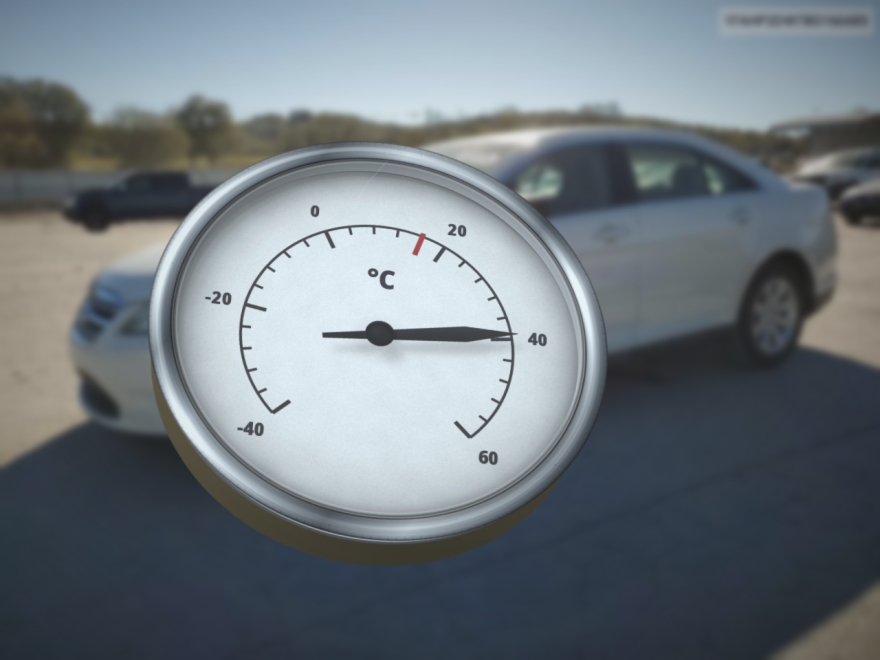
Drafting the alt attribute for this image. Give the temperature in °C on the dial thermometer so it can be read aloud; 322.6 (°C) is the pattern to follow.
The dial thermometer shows 40 (°C)
